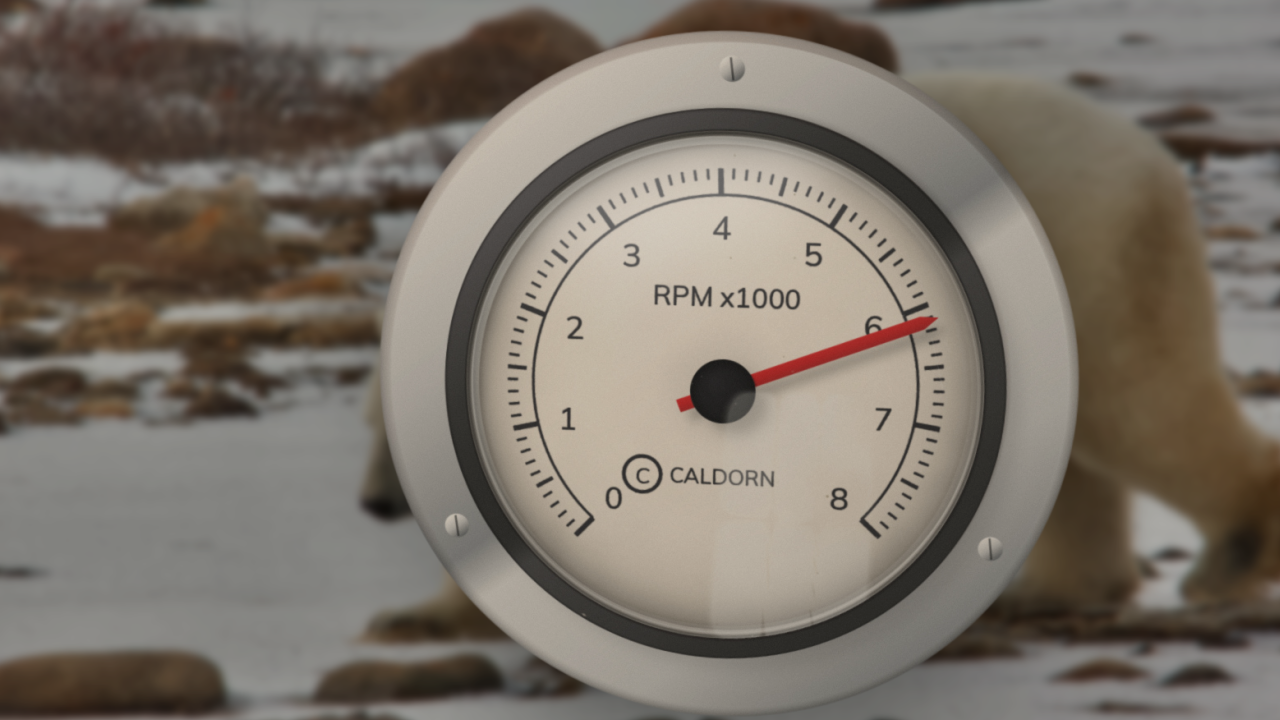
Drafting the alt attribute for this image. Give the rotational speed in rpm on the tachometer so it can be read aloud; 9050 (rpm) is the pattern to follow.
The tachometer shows 6100 (rpm)
